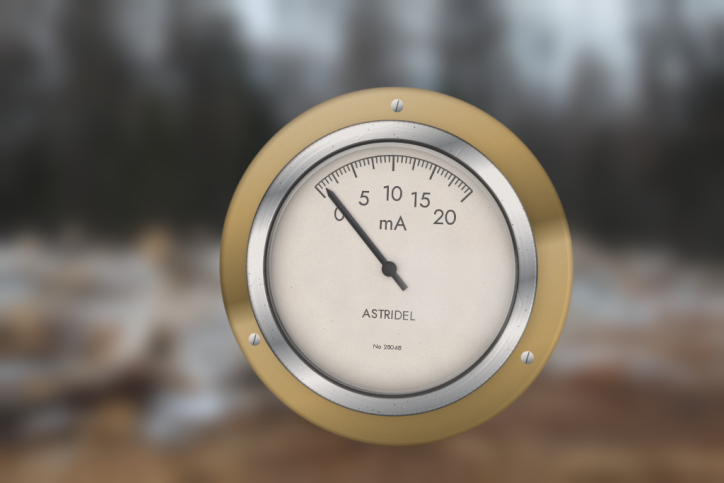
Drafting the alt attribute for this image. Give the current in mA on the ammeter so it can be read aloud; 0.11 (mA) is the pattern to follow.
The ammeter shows 1 (mA)
